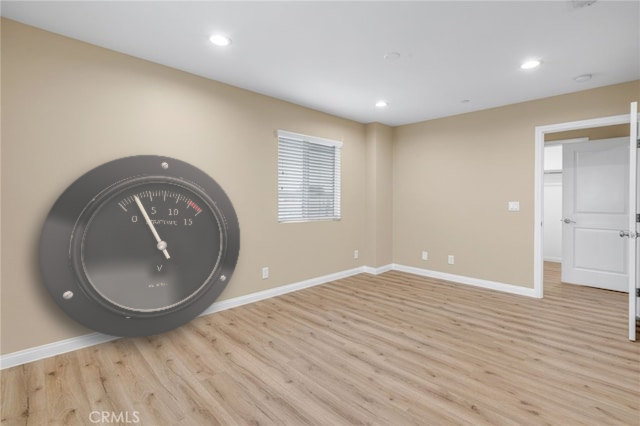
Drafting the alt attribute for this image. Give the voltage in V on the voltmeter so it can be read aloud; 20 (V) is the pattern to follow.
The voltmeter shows 2.5 (V)
